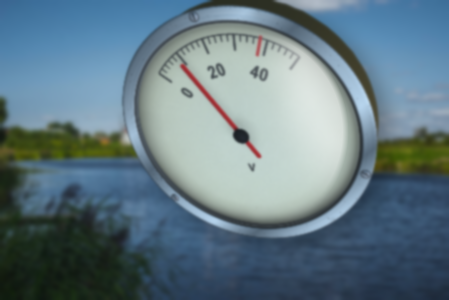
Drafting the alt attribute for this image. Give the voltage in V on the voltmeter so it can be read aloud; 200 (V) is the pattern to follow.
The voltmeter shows 10 (V)
